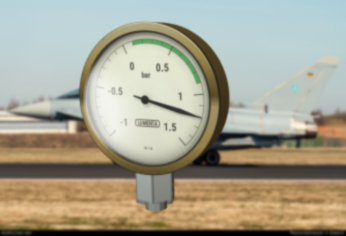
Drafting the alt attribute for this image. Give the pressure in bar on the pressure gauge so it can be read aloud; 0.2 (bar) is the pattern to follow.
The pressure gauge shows 1.2 (bar)
